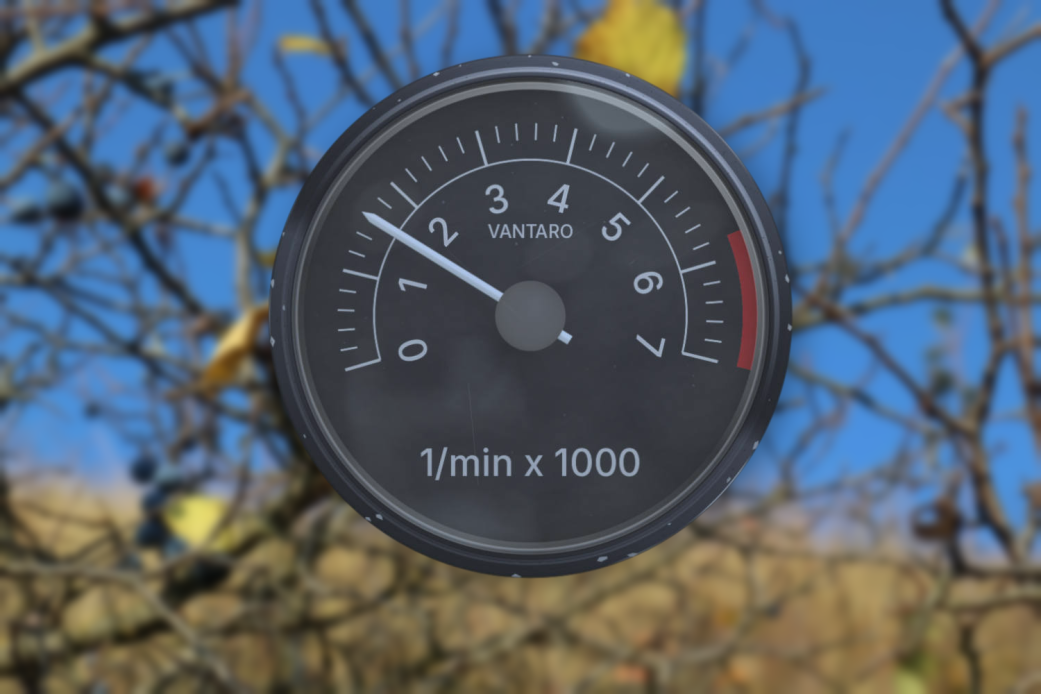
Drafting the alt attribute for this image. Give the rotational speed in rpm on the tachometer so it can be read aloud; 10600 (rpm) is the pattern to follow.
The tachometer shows 1600 (rpm)
